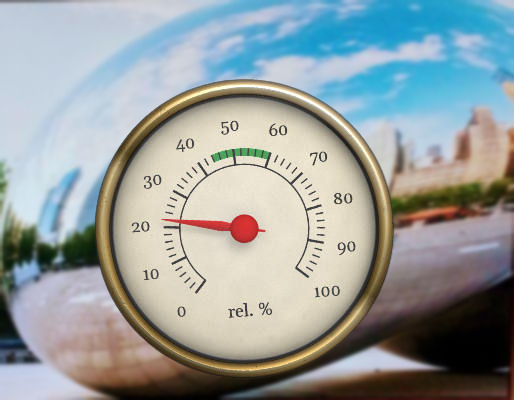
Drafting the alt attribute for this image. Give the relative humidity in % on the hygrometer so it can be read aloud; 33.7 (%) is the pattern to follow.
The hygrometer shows 22 (%)
